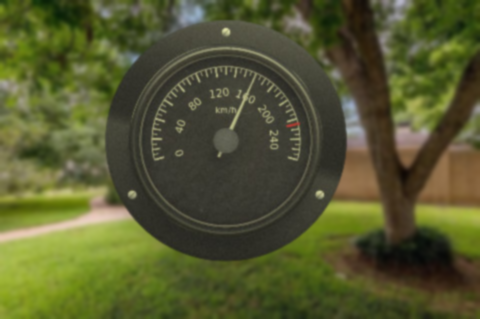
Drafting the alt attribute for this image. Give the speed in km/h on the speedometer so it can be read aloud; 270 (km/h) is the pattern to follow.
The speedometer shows 160 (km/h)
